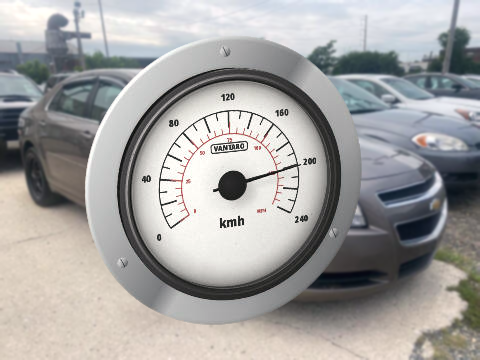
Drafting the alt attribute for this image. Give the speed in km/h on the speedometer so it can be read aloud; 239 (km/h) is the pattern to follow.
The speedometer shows 200 (km/h)
